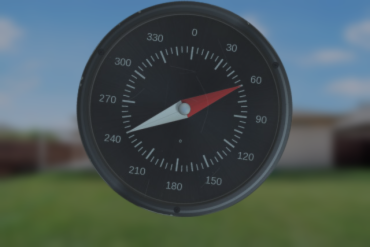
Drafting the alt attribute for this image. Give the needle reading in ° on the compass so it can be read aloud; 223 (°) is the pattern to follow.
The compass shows 60 (°)
